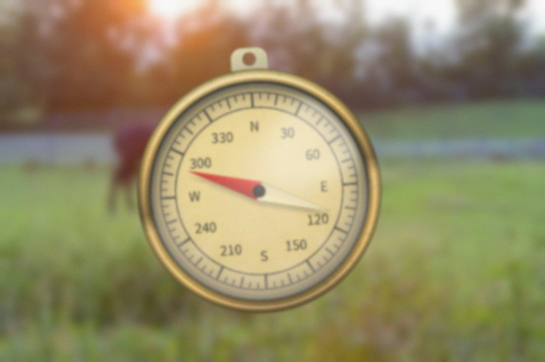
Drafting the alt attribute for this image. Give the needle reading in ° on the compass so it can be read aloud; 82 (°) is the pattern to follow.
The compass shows 290 (°)
